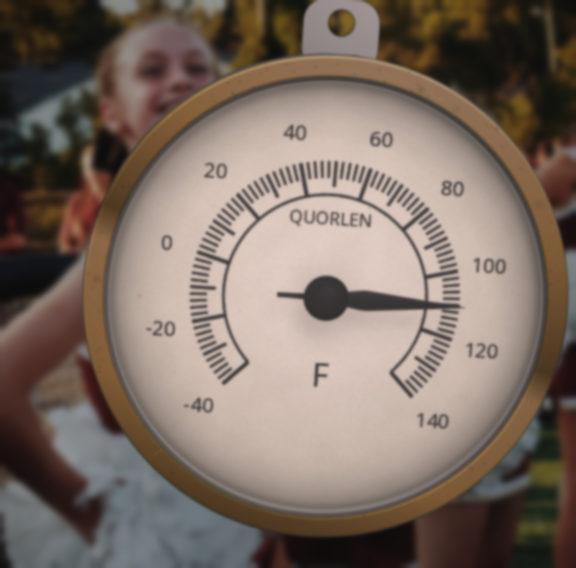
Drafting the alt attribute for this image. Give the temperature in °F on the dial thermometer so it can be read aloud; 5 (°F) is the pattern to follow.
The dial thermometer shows 110 (°F)
